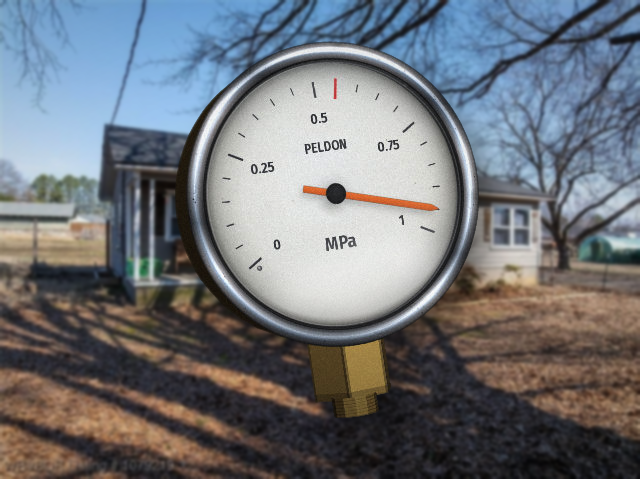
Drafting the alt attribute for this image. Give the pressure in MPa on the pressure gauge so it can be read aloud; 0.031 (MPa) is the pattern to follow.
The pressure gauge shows 0.95 (MPa)
